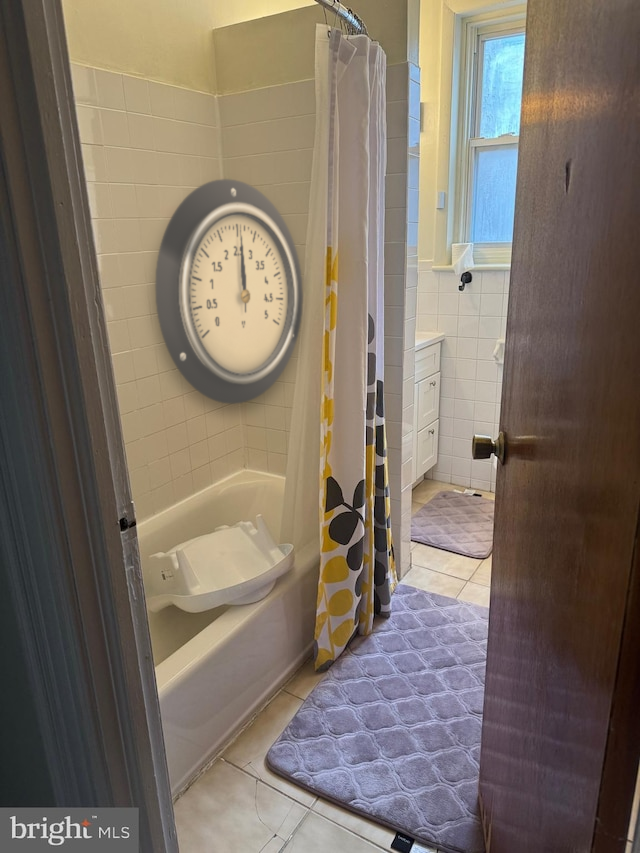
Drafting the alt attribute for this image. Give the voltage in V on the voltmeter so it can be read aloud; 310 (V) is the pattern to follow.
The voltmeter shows 2.5 (V)
